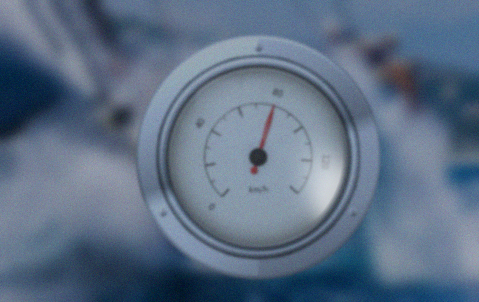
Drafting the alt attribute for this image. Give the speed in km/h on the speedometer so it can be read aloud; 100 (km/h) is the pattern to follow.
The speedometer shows 80 (km/h)
